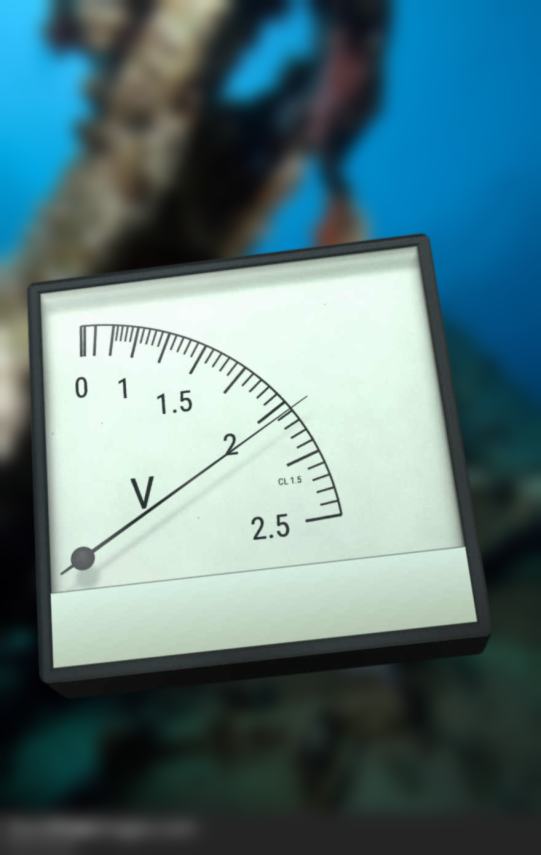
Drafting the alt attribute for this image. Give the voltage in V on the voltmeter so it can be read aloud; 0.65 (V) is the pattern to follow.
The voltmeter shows 2.05 (V)
